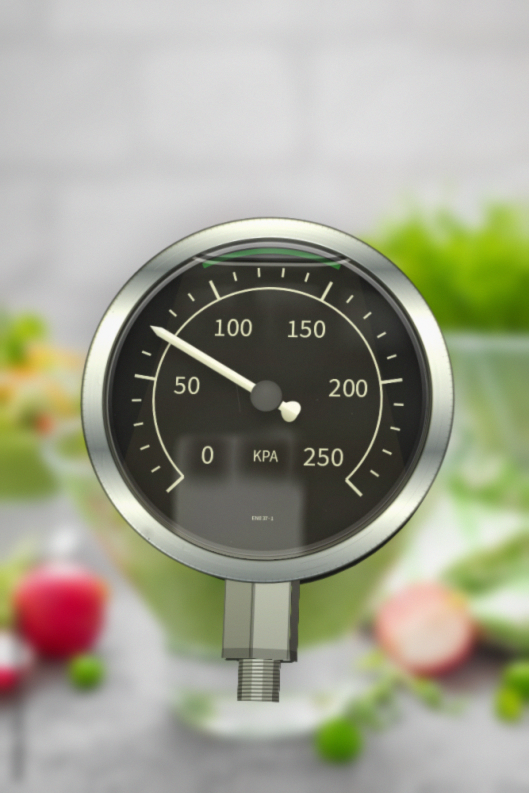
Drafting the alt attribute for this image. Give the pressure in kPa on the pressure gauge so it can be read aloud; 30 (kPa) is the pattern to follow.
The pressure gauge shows 70 (kPa)
